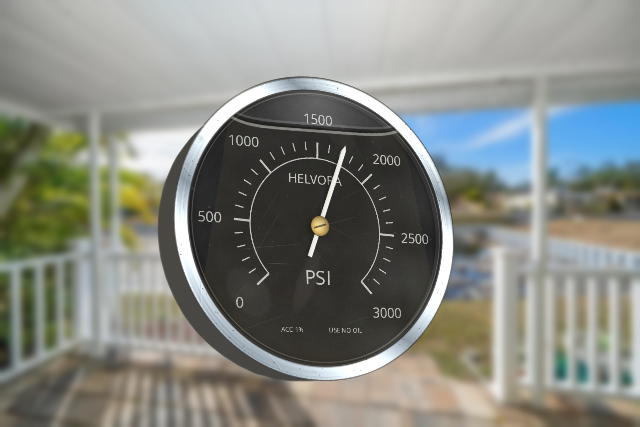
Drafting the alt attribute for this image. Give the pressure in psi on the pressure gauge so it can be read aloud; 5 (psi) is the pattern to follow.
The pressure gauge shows 1700 (psi)
